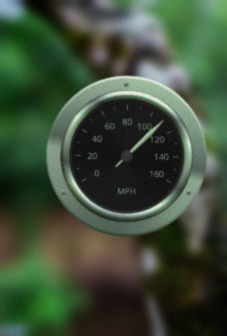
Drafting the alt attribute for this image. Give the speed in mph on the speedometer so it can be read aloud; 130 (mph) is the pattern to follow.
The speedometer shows 110 (mph)
